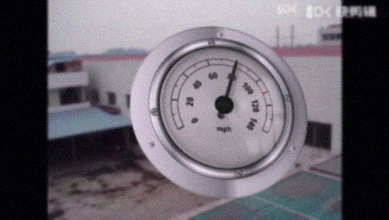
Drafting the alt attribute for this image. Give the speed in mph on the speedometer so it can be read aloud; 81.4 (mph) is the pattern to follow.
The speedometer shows 80 (mph)
